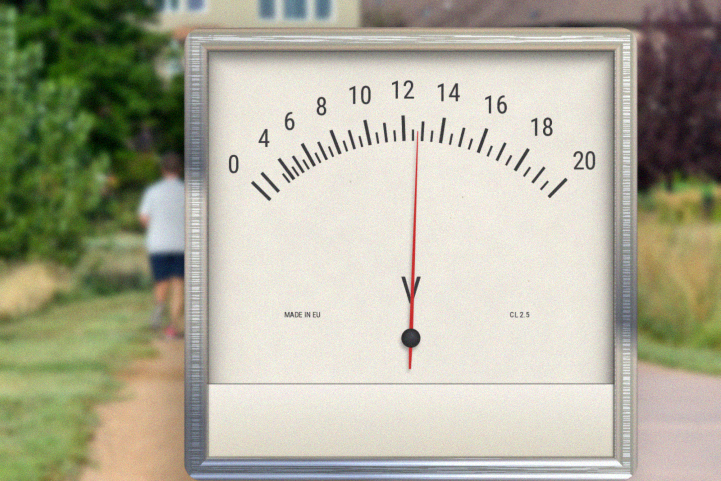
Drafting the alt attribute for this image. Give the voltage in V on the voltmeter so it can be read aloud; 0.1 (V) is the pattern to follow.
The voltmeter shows 12.75 (V)
